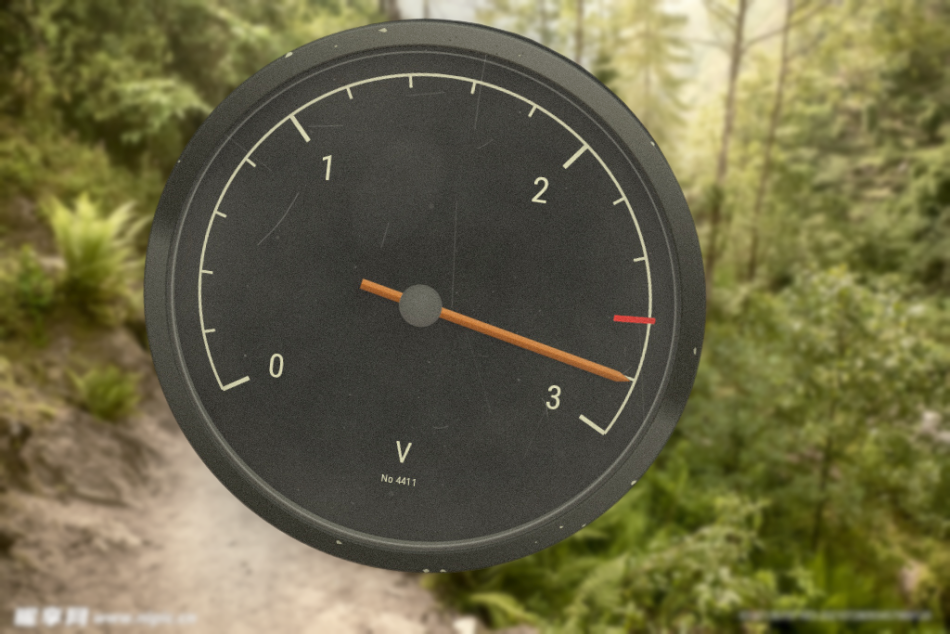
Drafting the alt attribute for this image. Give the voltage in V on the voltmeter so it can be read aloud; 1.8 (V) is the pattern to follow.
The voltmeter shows 2.8 (V)
